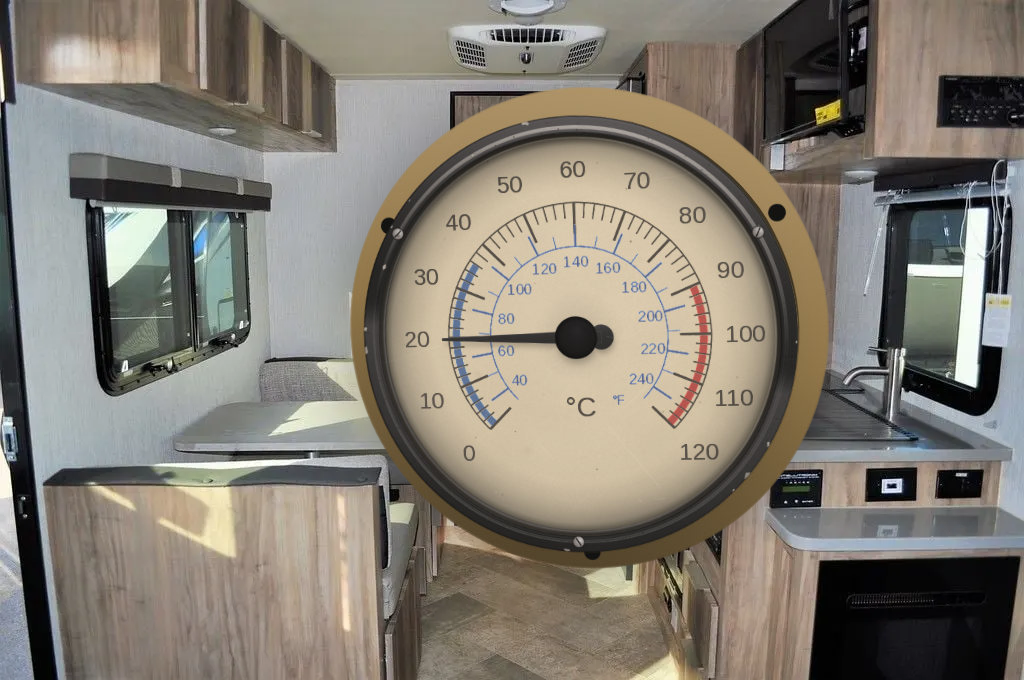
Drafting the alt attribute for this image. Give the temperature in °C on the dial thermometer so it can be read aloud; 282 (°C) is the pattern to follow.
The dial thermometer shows 20 (°C)
